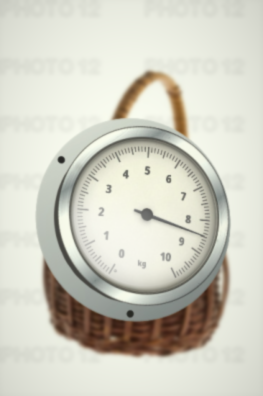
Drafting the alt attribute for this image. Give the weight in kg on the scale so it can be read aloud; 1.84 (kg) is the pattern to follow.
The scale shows 8.5 (kg)
